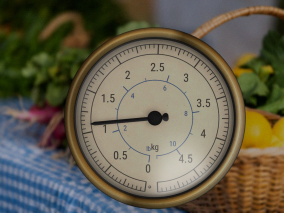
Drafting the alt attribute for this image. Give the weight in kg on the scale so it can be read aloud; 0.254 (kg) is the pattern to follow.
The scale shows 1.1 (kg)
